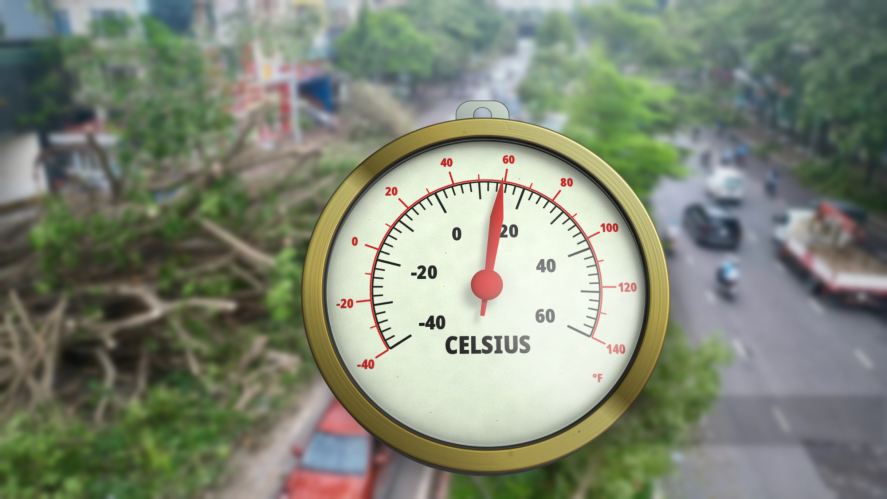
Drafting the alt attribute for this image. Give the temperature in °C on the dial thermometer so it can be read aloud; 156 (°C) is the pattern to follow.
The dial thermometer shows 15 (°C)
